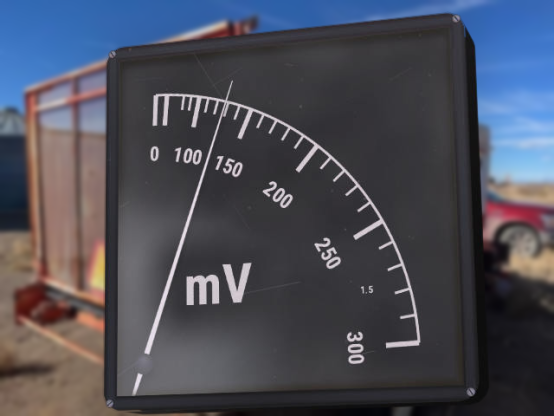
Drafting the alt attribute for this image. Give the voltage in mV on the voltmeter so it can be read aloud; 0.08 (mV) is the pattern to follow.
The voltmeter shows 130 (mV)
